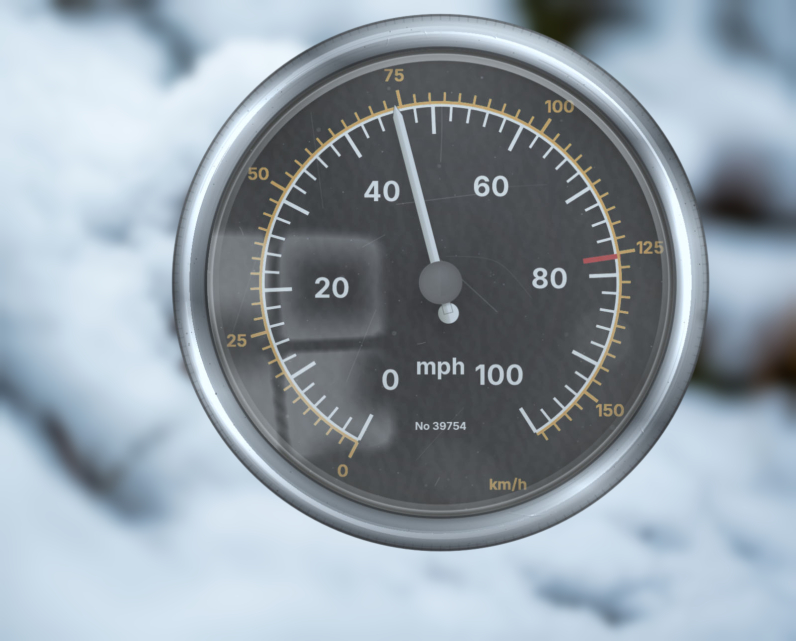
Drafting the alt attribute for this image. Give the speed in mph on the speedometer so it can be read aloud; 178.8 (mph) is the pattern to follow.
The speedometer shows 46 (mph)
